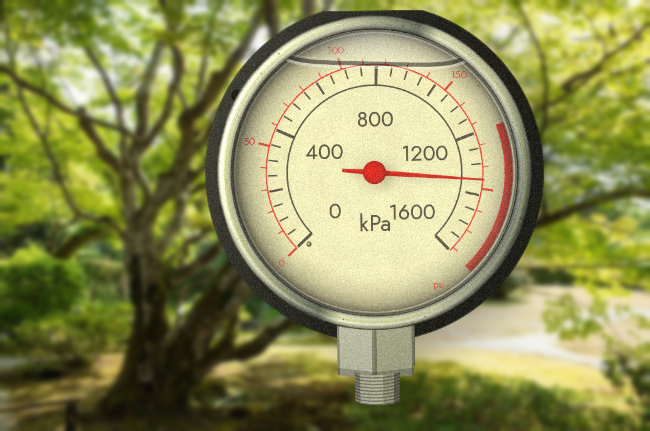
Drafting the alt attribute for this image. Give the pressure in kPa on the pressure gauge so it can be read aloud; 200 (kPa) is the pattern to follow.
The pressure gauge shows 1350 (kPa)
